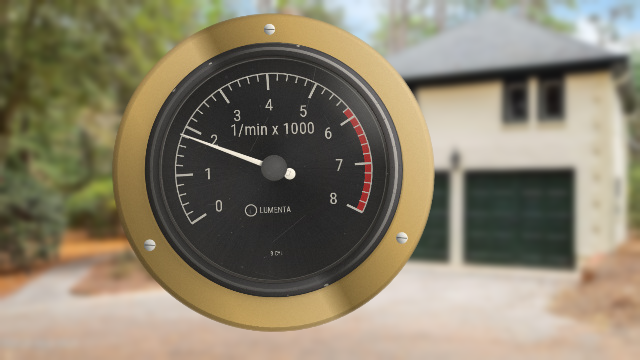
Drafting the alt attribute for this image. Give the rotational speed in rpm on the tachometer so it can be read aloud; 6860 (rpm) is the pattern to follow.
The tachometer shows 1800 (rpm)
